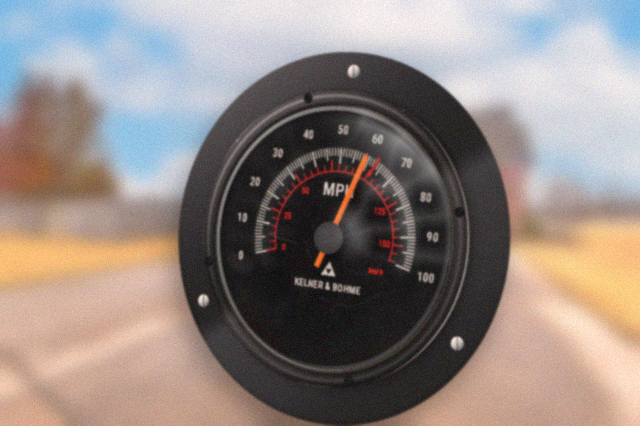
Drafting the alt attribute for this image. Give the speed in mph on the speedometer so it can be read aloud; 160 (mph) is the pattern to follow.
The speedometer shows 60 (mph)
